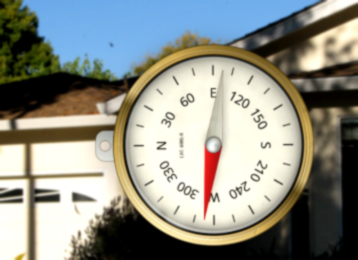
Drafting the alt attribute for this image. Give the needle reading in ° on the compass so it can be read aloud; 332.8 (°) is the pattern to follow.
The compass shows 277.5 (°)
